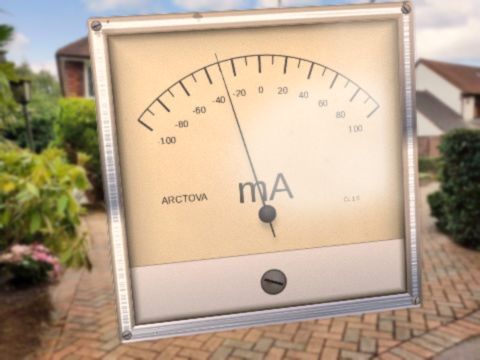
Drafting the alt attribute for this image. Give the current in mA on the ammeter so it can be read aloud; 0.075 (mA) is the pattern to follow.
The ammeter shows -30 (mA)
